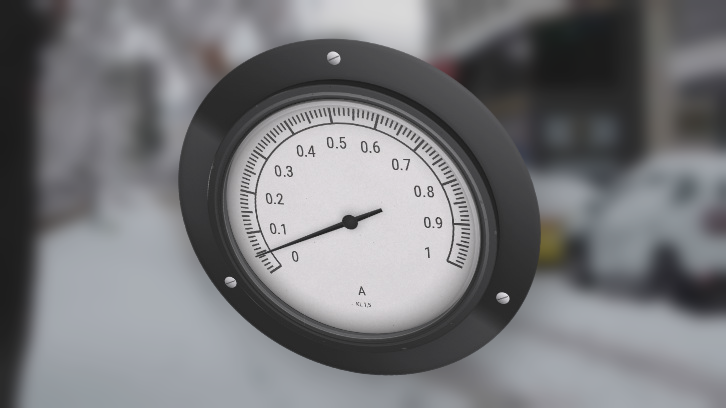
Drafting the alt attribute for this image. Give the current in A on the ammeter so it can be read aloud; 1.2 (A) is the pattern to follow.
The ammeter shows 0.05 (A)
